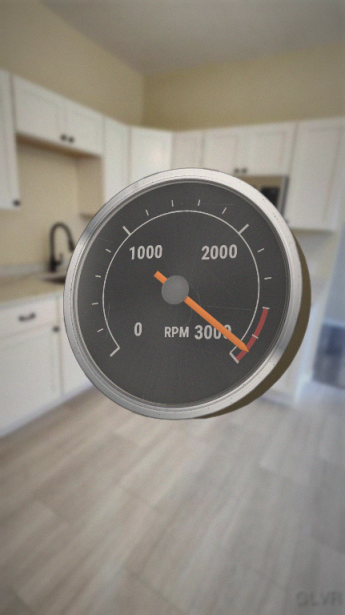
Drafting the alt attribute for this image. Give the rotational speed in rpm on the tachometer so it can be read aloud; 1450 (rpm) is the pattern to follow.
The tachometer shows 2900 (rpm)
